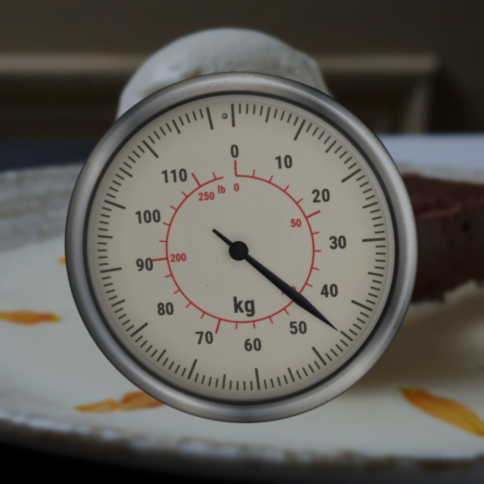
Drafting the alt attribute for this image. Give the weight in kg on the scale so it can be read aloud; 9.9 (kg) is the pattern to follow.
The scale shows 45 (kg)
